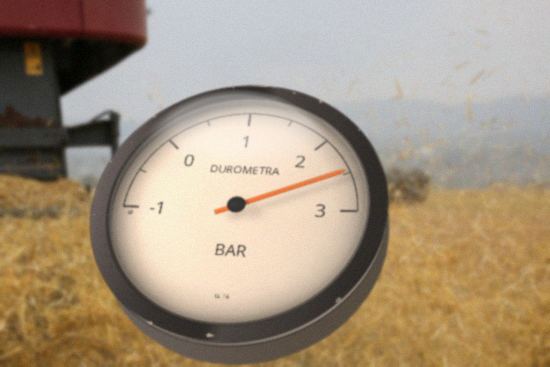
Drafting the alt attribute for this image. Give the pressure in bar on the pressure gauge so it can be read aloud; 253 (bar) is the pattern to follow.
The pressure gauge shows 2.5 (bar)
